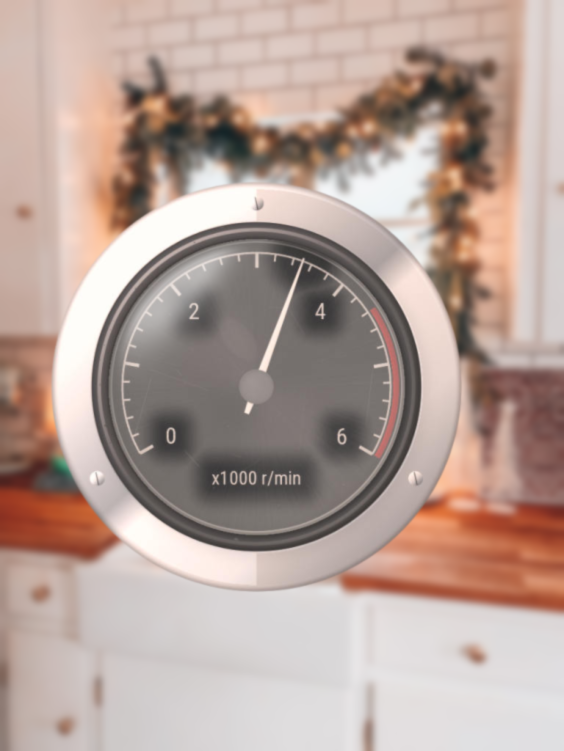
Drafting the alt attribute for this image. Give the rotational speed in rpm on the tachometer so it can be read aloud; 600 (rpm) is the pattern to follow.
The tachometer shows 3500 (rpm)
